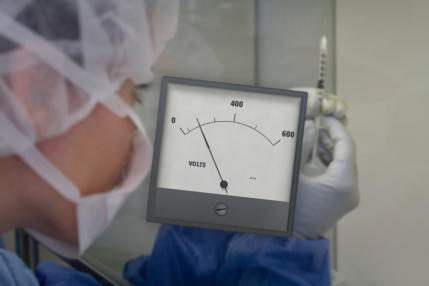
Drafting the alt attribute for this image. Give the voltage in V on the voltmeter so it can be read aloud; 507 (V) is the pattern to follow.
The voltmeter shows 200 (V)
